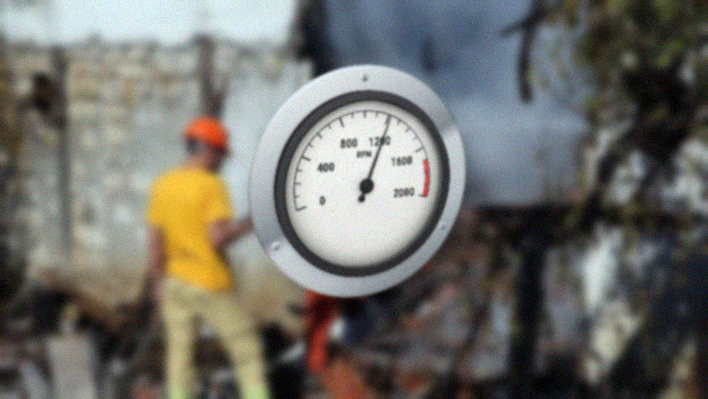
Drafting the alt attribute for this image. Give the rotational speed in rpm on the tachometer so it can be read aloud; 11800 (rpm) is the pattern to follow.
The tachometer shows 1200 (rpm)
